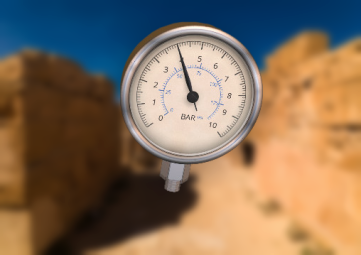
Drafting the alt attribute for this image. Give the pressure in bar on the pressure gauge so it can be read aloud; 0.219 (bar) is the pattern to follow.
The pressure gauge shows 4 (bar)
